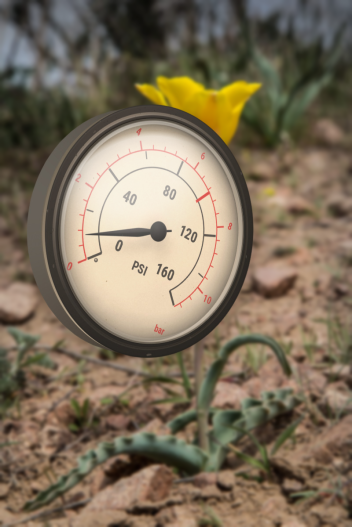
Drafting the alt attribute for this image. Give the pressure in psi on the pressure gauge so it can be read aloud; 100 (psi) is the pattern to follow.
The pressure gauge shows 10 (psi)
